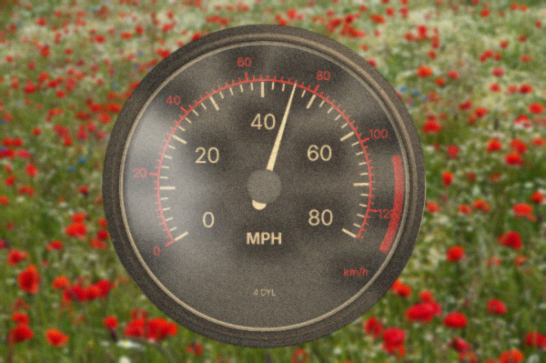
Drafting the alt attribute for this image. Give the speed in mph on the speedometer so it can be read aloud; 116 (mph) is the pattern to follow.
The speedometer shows 46 (mph)
